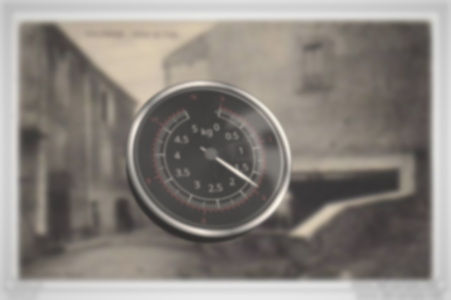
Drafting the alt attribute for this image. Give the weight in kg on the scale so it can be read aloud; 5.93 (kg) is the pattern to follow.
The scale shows 1.75 (kg)
